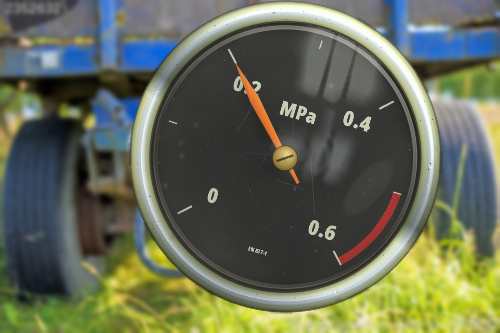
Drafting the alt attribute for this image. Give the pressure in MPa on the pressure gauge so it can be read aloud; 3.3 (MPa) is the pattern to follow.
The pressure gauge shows 0.2 (MPa)
